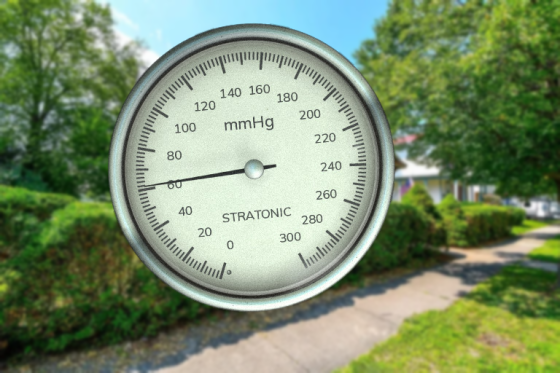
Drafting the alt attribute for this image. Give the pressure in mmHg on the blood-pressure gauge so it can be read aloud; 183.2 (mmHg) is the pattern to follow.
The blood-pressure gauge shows 62 (mmHg)
